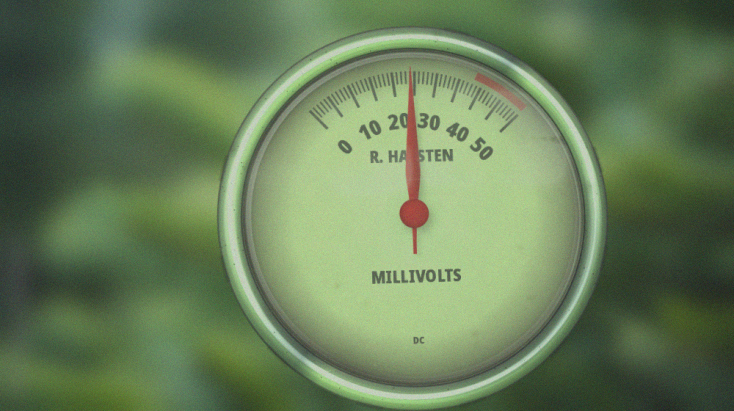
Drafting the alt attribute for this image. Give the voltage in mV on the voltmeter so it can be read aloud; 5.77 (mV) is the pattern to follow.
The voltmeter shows 24 (mV)
